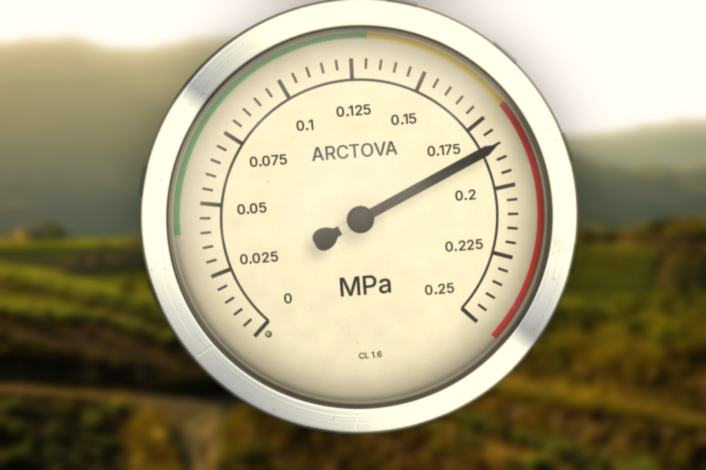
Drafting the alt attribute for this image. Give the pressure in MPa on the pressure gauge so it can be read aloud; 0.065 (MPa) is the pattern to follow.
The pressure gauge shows 0.185 (MPa)
